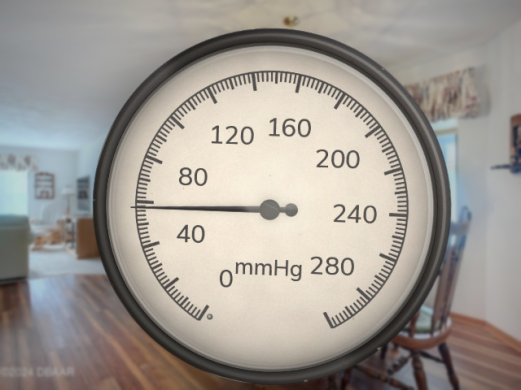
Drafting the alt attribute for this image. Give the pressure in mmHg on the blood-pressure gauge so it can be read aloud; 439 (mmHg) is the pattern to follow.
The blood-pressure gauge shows 58 (mmHg)
